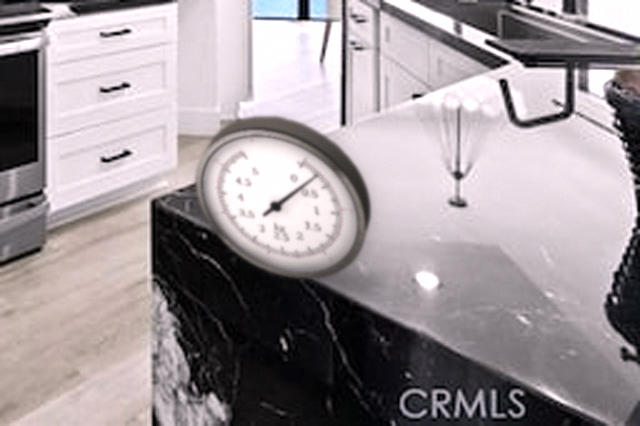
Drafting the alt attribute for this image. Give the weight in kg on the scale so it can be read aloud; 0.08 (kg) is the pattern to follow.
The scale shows 0.25 (kg)
